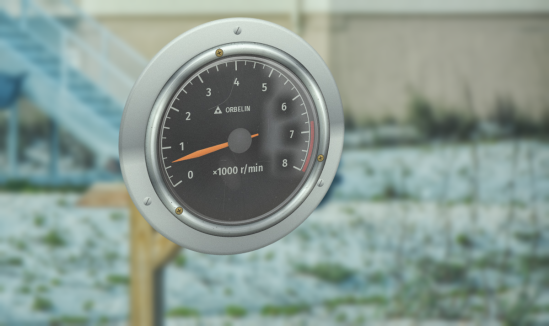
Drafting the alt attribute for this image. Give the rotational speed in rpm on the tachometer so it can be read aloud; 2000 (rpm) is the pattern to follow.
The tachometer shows 625 (rpm)
